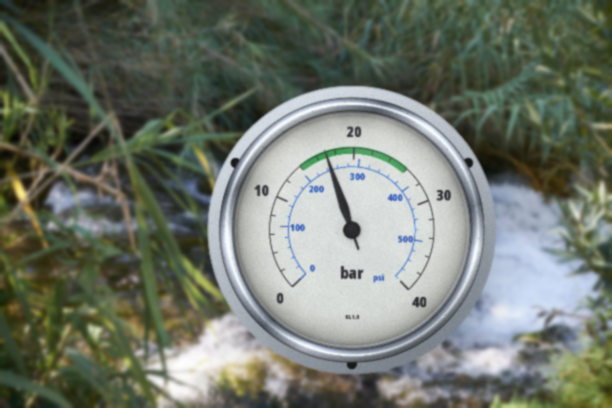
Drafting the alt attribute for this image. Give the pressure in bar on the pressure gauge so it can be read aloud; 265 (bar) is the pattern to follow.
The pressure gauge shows 17 (bar)
